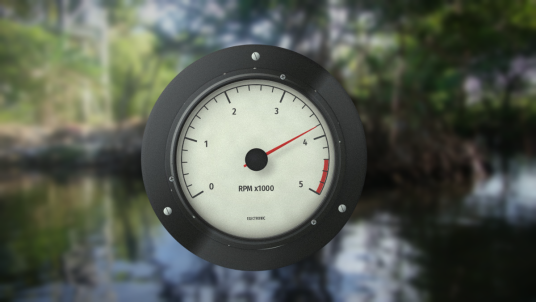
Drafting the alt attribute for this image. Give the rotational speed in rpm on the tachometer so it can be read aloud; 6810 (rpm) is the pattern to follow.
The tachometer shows 3800 (rpm)
